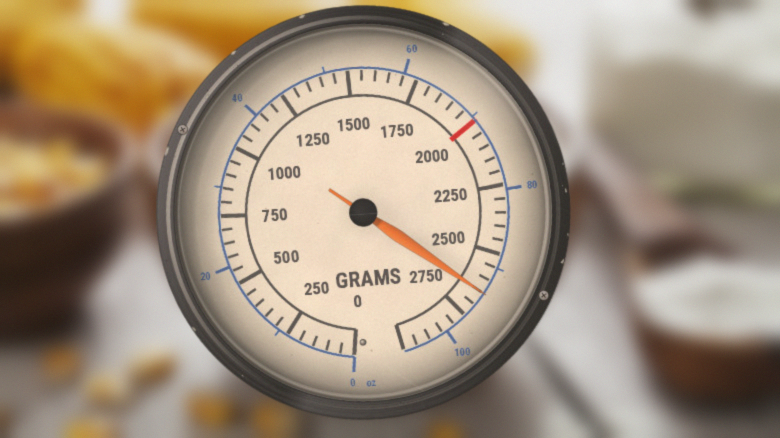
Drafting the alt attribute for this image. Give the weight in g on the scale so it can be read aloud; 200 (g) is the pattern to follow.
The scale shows 2650 (g)
